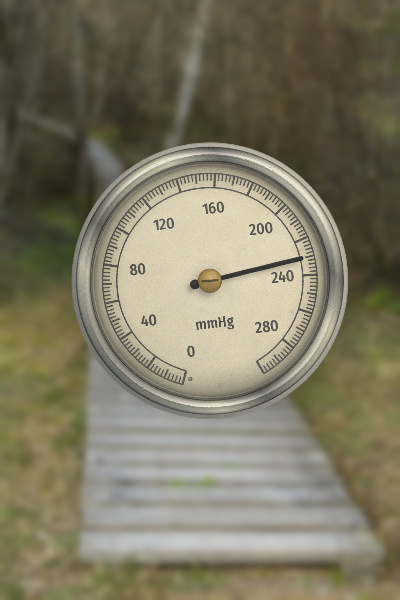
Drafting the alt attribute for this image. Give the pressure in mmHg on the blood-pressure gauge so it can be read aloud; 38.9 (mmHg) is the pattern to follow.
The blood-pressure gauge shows 230 (mmHg)
